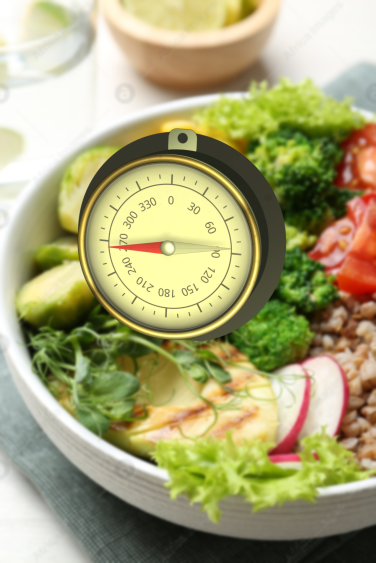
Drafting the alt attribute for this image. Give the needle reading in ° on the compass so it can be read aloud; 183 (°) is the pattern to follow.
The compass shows 265 (°)
